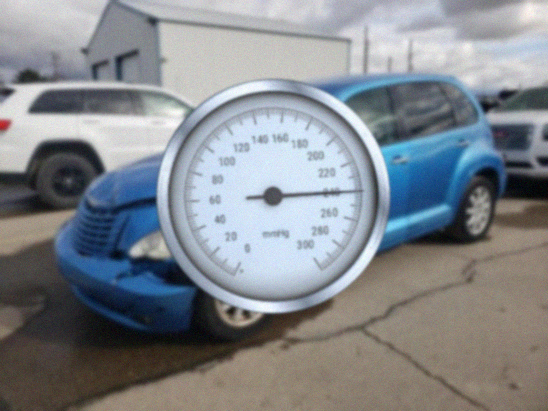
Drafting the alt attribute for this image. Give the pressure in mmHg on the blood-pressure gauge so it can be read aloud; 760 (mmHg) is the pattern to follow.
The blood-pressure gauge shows 240 (mmHg)
